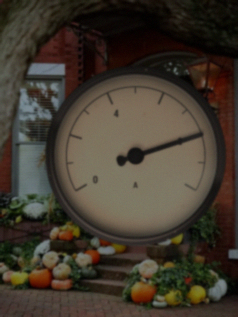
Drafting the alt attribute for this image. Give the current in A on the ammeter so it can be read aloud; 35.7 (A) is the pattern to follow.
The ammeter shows 8 (A)
